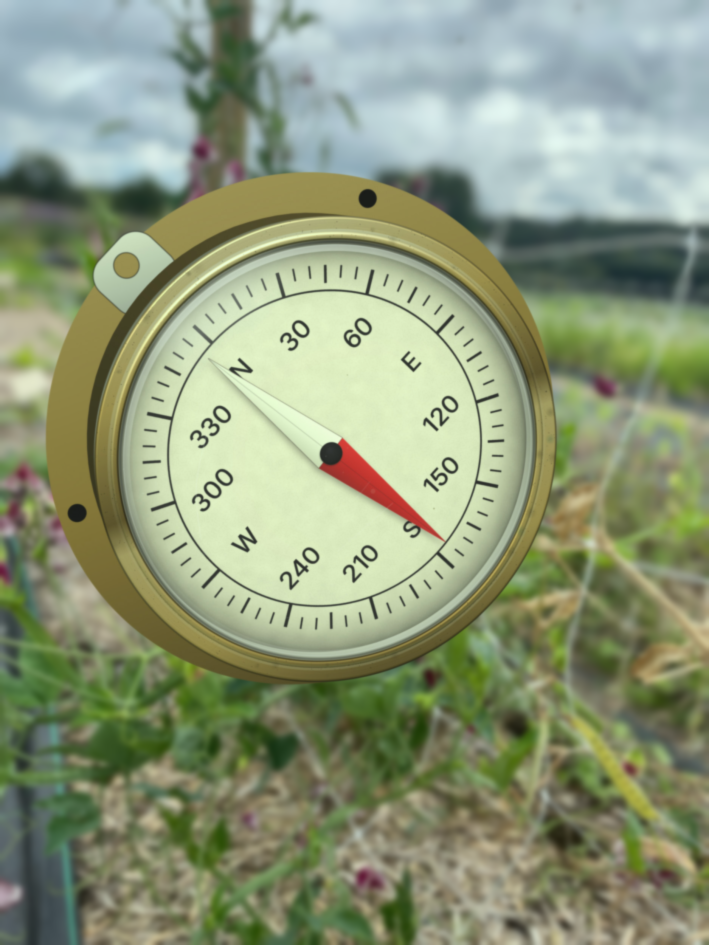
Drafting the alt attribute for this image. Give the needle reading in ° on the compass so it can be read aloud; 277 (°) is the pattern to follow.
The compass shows 175 (°)
